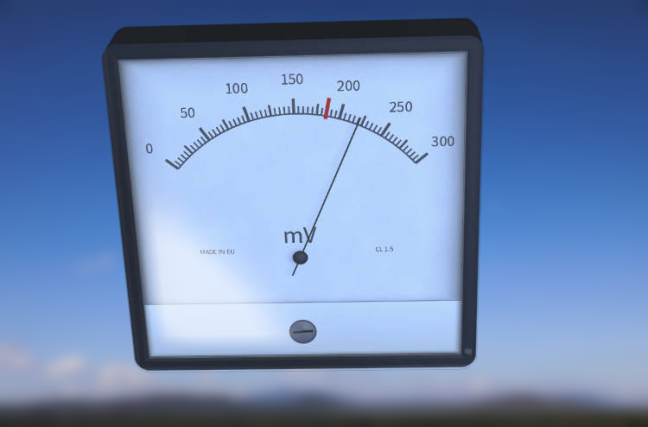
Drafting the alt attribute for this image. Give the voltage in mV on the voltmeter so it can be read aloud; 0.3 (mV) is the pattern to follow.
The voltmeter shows 220 (mV)
